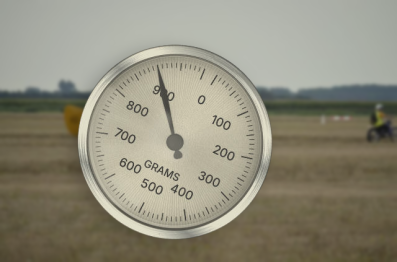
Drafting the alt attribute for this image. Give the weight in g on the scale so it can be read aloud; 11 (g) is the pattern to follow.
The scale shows 900 (g)
